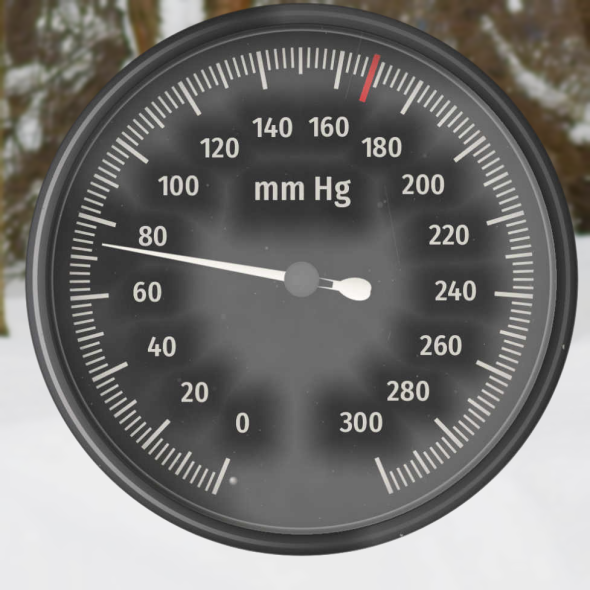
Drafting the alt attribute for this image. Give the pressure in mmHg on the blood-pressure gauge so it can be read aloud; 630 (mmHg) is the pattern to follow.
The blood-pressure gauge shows 74 (mmHg)
